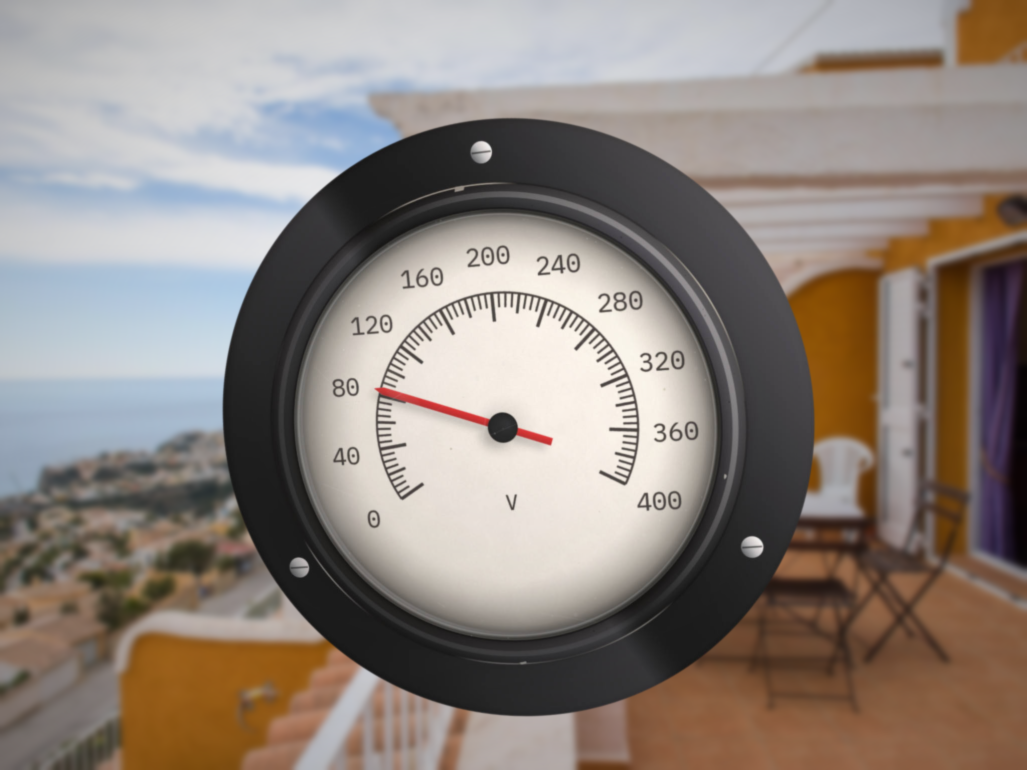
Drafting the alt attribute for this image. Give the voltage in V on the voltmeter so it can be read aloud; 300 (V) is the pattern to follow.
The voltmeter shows 85 (V)
